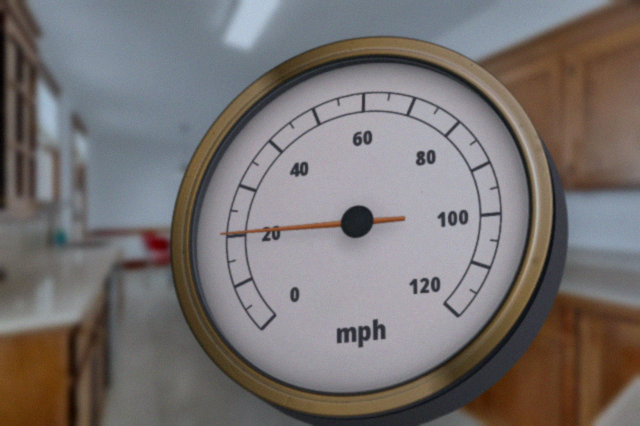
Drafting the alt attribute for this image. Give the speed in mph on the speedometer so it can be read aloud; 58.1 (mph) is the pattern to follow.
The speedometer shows 20 (mph)
